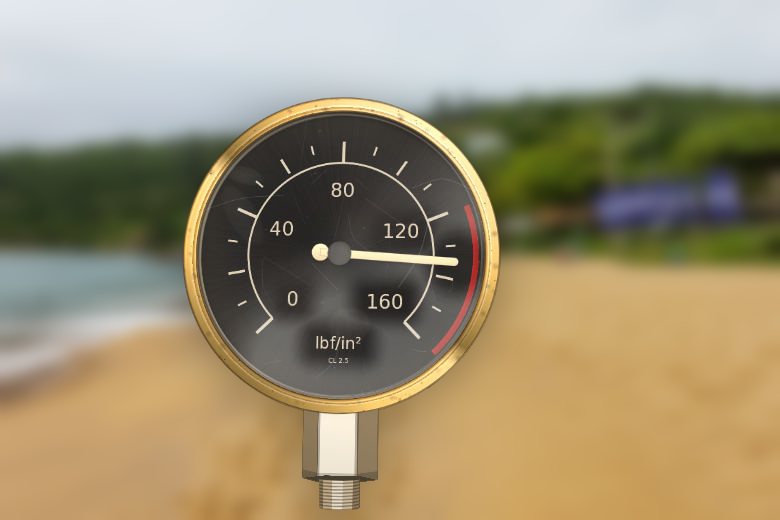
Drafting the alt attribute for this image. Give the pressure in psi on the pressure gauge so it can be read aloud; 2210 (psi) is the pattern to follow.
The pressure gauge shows 135 (psi)
